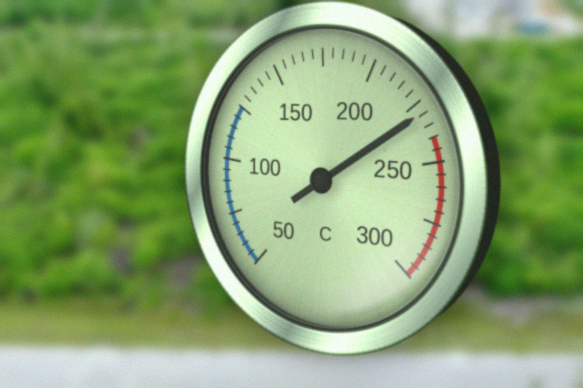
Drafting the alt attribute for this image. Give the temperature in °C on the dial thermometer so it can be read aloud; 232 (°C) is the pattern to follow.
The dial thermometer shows 230 (°C)
